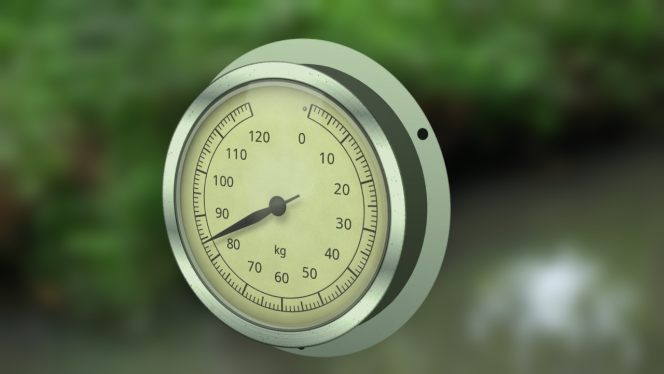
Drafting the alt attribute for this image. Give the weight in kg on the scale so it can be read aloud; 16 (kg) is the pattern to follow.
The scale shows 84 (kg)
